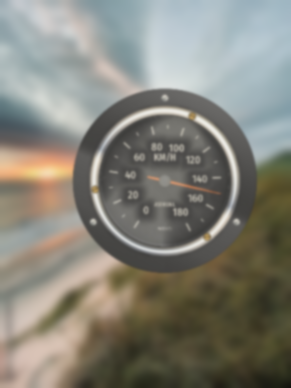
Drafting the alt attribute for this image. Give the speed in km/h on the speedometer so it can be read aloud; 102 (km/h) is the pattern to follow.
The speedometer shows 150 (km/h)
